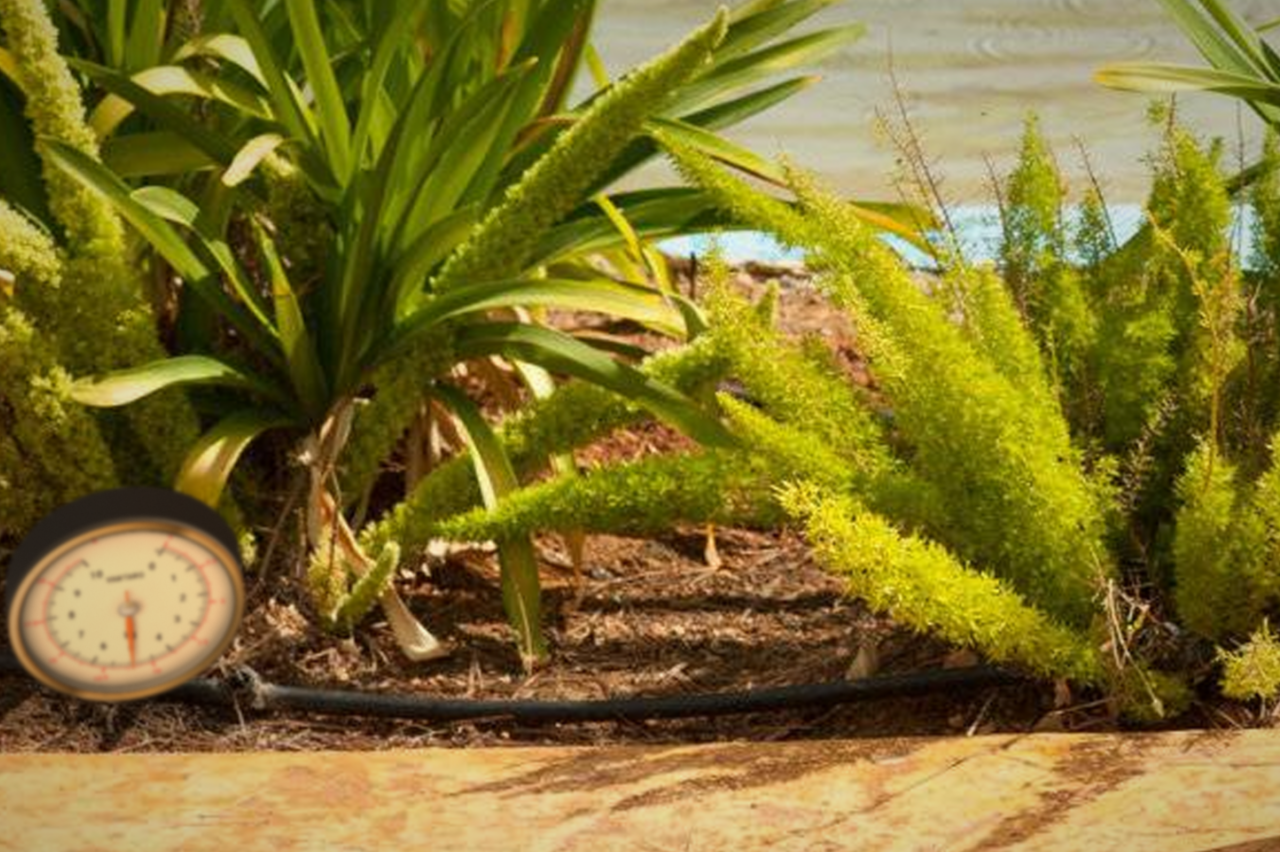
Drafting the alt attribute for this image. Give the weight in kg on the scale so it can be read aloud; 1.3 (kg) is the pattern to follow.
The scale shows 5 (kg)
